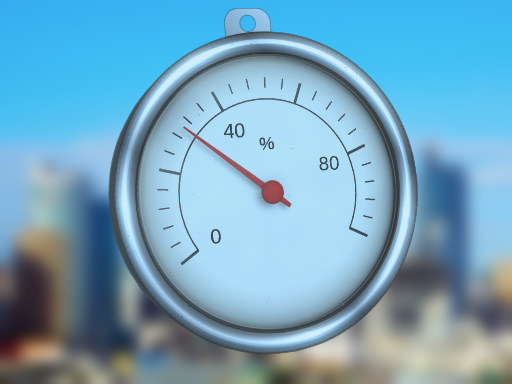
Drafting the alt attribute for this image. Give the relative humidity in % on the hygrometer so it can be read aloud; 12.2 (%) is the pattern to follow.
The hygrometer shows 30 (%)
